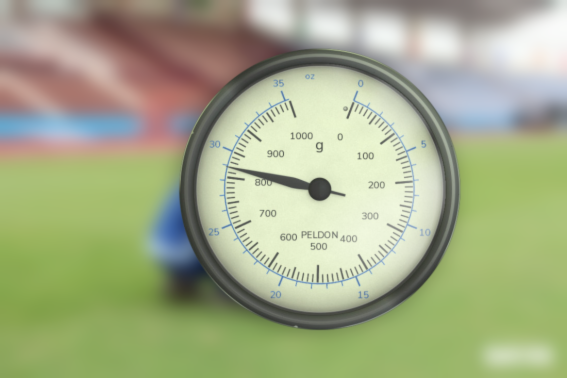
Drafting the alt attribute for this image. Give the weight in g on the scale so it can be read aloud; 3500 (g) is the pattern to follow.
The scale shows 820 (g)
